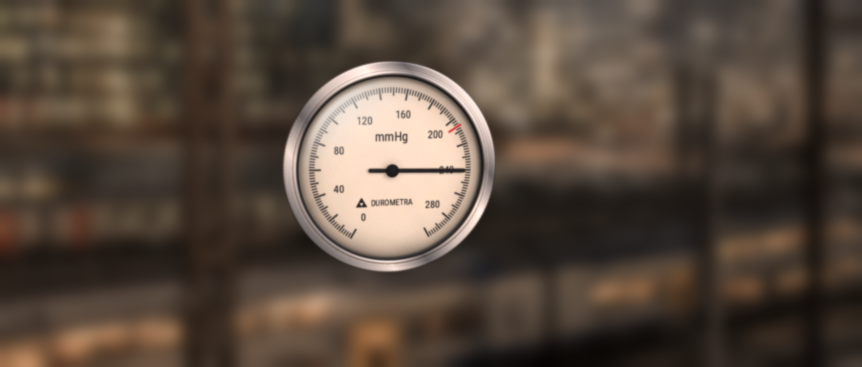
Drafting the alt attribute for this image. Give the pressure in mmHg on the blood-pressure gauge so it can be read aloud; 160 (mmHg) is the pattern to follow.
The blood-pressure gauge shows 240 (mmHg)
